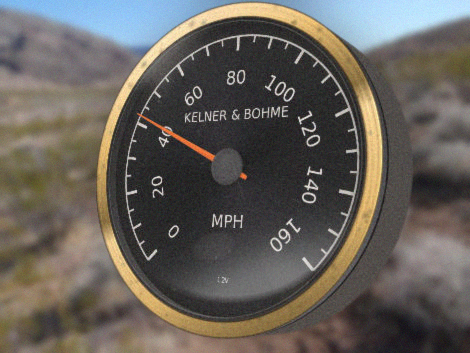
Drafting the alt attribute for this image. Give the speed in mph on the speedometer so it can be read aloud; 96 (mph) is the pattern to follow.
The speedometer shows 42.5 (mph)
